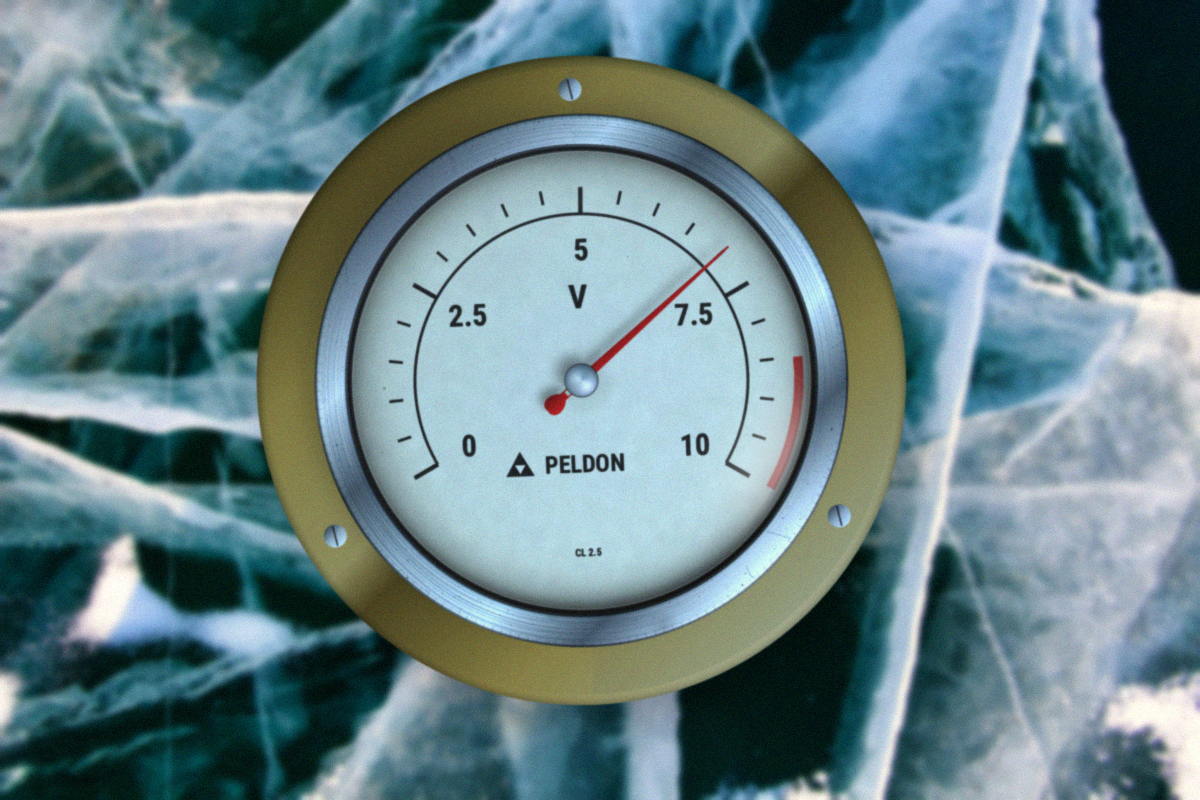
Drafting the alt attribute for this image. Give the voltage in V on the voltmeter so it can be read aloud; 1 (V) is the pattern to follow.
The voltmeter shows 7 (V)
